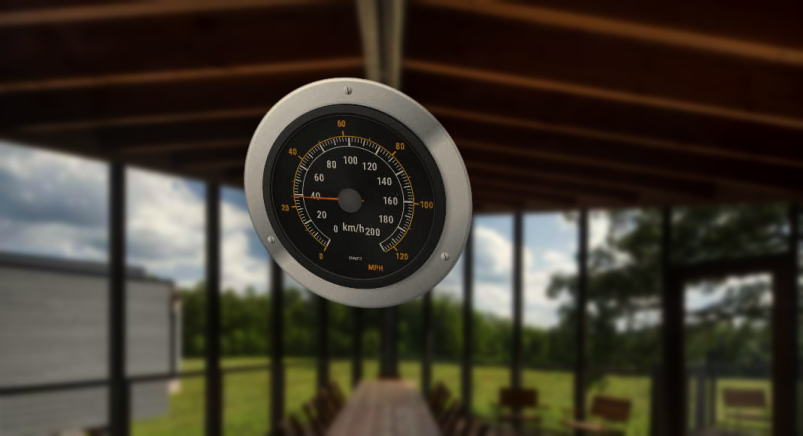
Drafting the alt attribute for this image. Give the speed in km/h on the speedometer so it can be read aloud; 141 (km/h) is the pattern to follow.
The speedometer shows 40 (km/h)
